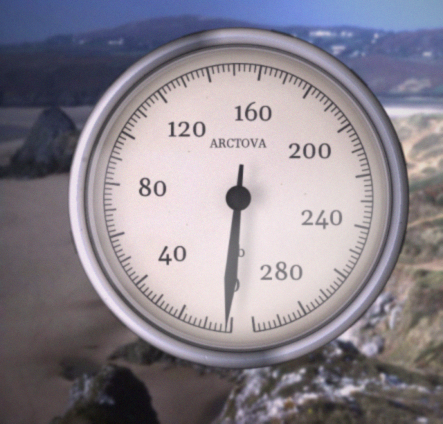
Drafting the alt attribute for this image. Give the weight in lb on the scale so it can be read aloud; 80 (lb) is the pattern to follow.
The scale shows 2 (lb)
